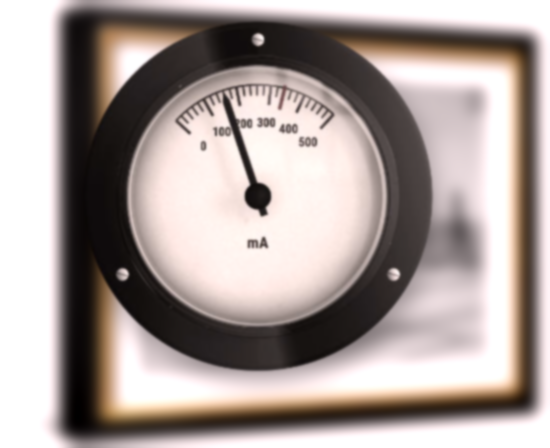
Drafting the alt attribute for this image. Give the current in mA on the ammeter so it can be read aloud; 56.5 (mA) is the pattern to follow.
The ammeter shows 160 (mA)
